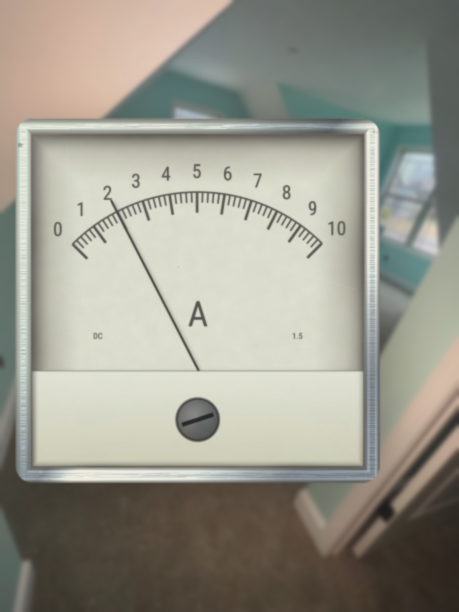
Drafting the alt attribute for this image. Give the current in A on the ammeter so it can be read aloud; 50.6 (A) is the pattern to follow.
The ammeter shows 2 (A)
